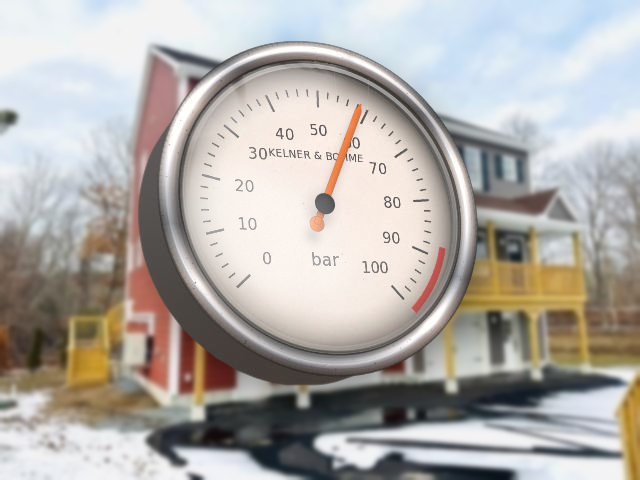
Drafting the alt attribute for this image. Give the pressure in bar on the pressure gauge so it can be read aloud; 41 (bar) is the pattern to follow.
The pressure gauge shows 58 (bar)
